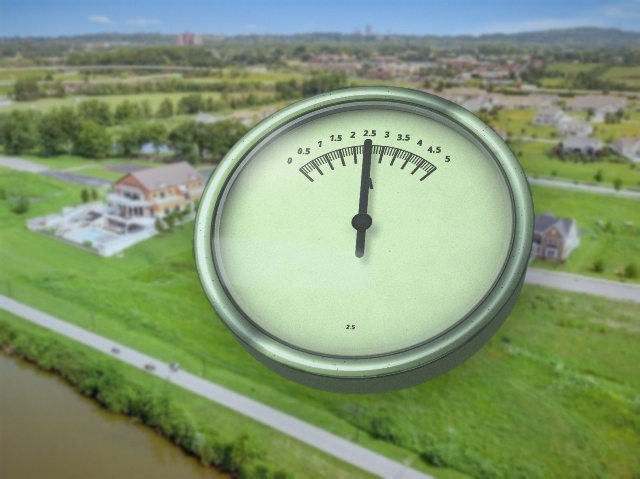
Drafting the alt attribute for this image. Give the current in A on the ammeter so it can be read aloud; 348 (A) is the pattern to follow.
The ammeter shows 2.5 (A)
